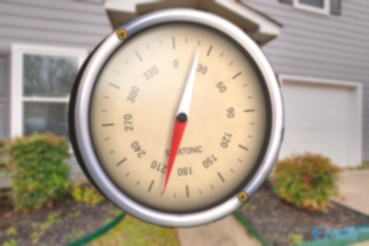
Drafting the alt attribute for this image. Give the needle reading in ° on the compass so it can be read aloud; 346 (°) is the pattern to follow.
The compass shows 200 (°)
